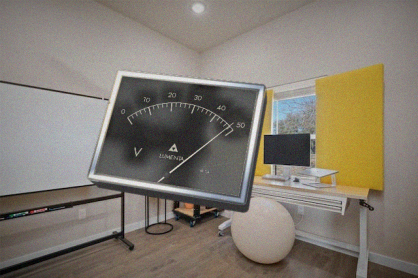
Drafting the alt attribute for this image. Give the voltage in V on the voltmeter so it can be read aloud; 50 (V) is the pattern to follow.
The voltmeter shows 48 (V)
